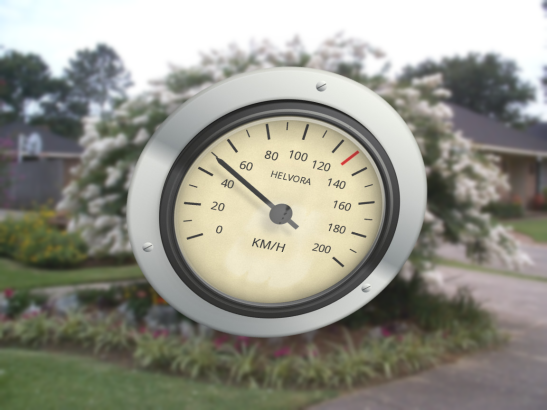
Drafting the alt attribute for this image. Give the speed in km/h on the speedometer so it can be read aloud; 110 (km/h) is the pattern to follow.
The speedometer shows 50 (km/h)
